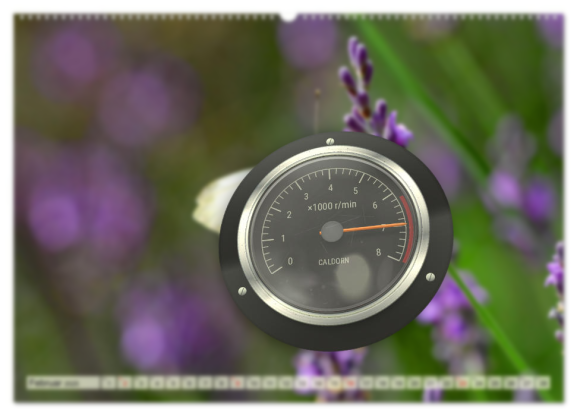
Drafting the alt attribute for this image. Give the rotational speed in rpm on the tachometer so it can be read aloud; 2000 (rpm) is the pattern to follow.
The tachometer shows 7000 (rpm)
